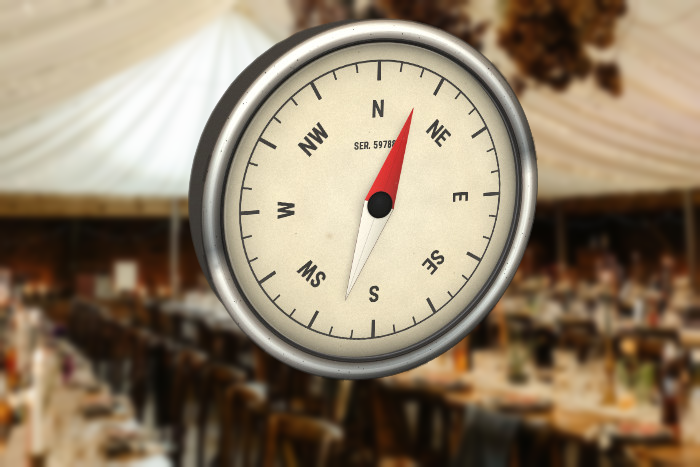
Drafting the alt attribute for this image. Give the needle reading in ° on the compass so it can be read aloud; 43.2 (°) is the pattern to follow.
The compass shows 20 (°)
